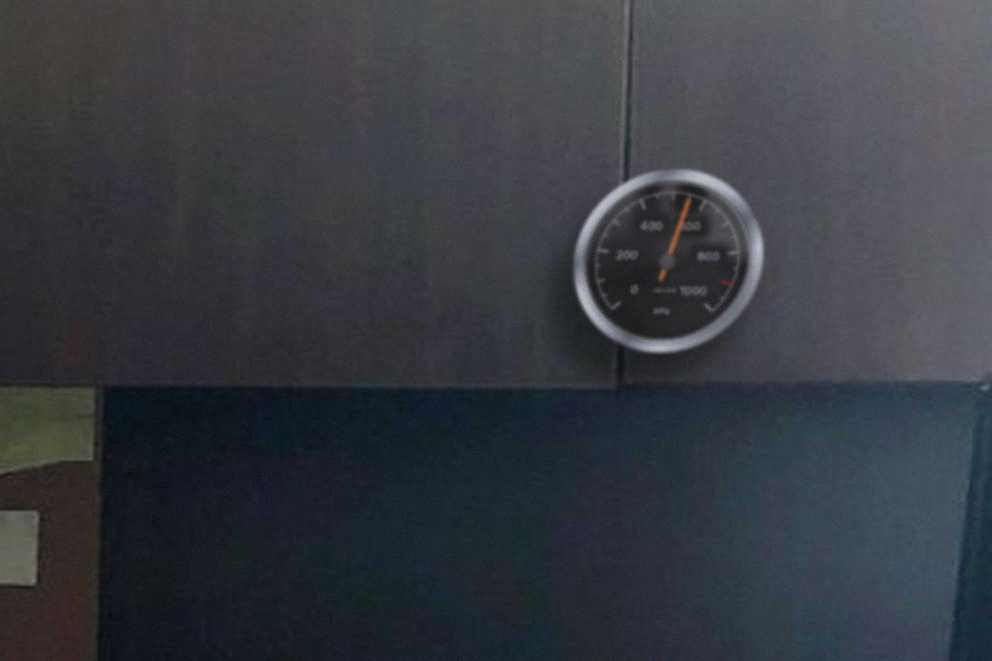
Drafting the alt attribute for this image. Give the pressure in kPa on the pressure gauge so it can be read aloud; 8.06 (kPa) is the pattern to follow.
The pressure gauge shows 550 (kPa)
